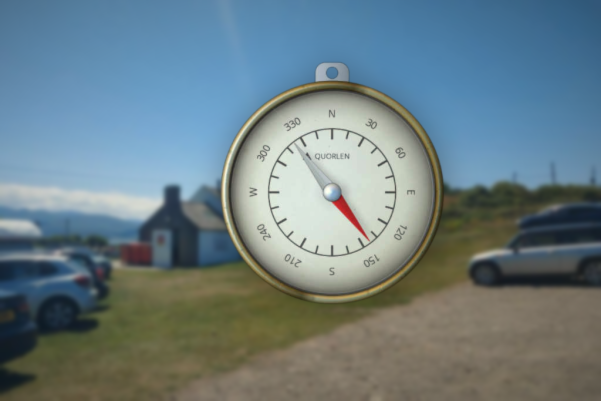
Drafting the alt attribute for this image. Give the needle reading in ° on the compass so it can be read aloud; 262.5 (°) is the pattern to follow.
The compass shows 142.5 (°)
